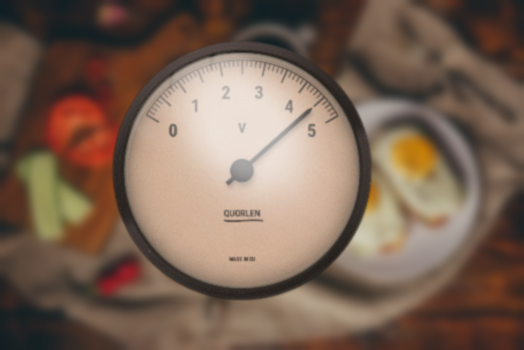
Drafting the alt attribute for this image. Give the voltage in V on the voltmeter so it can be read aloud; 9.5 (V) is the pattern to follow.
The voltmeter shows 4.5 (V)
